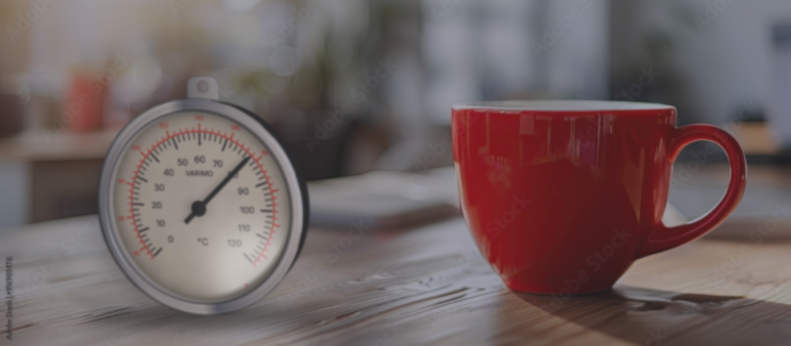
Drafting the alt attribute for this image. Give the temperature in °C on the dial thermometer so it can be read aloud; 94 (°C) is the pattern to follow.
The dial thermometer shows 80 (°C)
